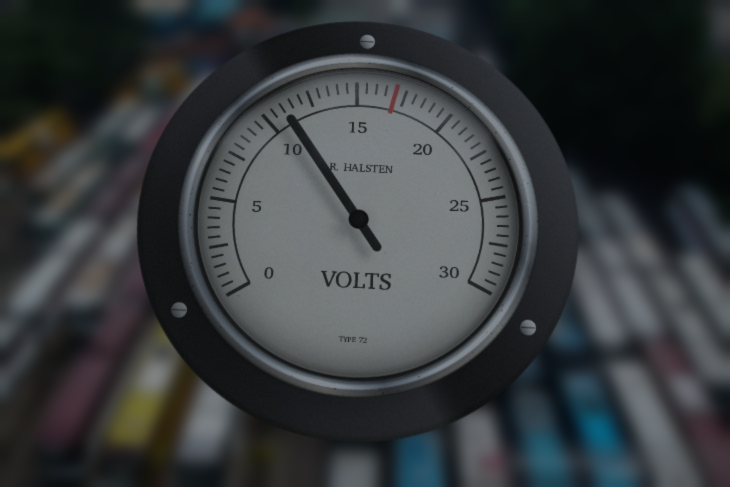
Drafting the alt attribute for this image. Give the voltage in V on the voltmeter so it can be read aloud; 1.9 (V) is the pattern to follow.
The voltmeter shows 11 (V)
